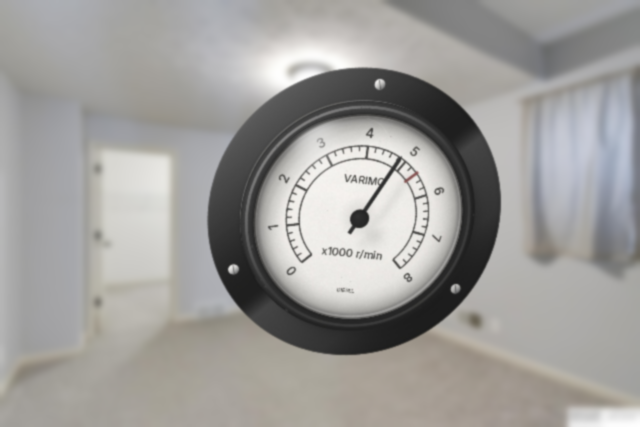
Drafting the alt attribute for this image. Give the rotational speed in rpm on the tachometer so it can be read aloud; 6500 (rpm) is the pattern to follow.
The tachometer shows 4800 (rpm)
